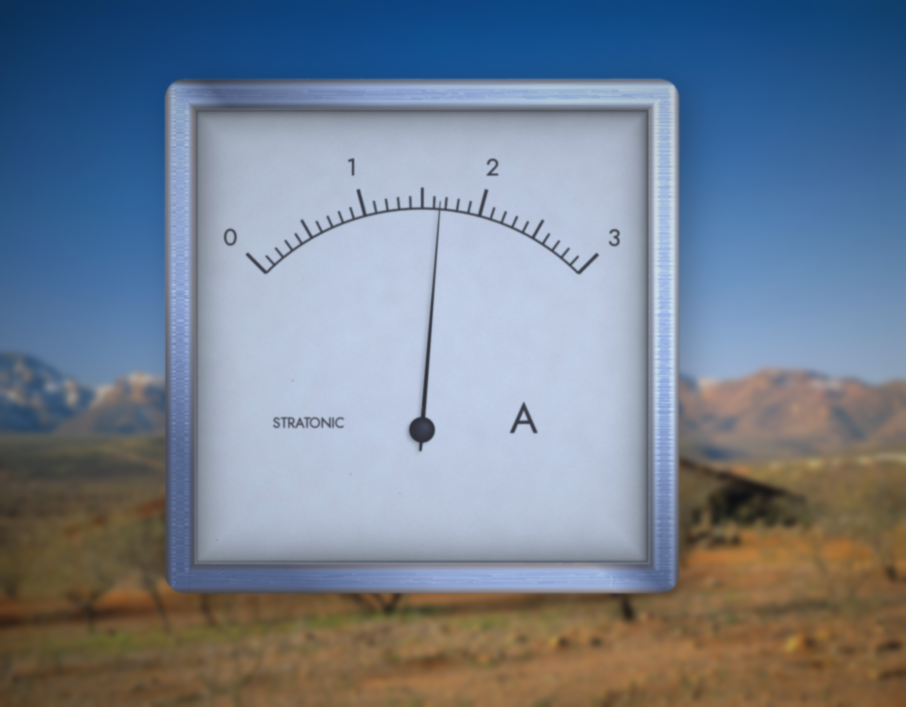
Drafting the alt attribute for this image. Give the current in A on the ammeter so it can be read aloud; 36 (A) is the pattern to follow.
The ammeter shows 1.65 (A)
